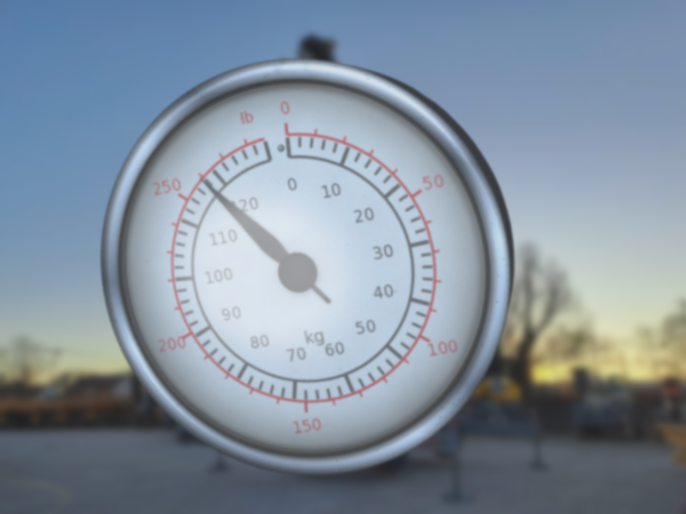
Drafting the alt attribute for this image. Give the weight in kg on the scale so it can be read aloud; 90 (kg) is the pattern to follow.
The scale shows 118 (kg)
